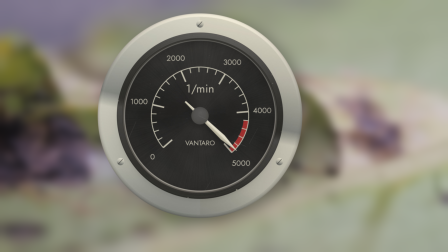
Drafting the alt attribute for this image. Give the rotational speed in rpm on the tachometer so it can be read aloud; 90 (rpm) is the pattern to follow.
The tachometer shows 4900 (rpm)
